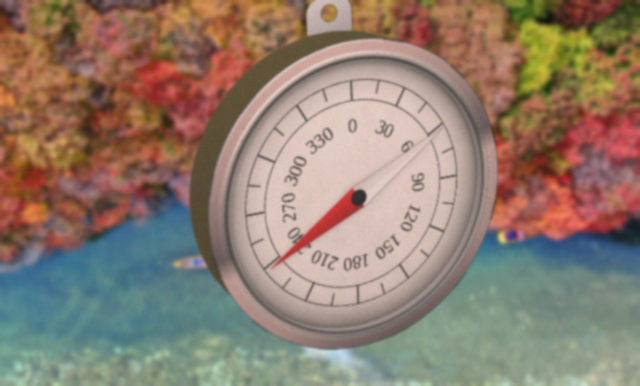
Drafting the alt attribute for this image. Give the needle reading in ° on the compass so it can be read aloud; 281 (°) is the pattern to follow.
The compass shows 240 (°)
